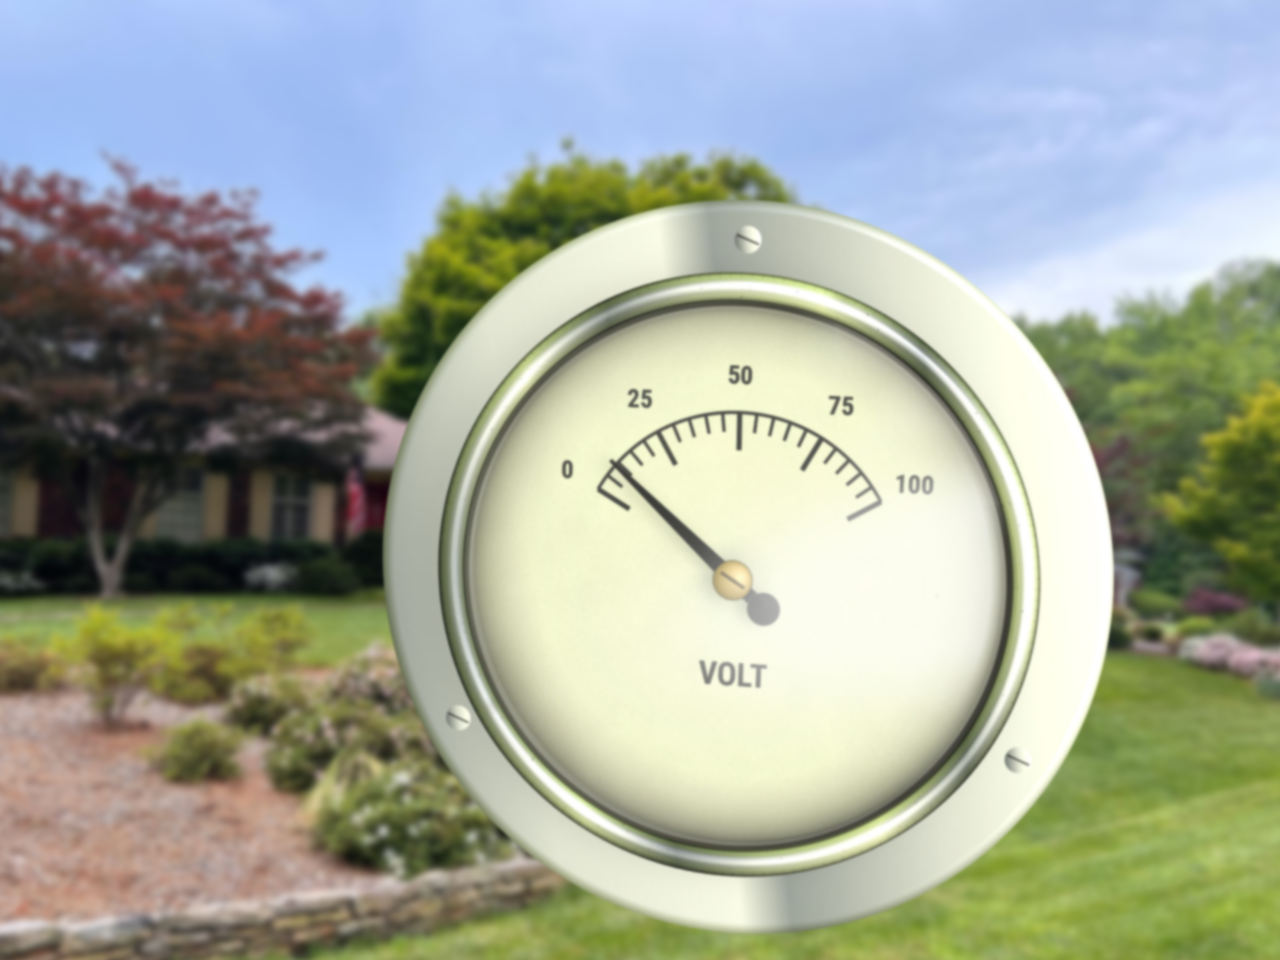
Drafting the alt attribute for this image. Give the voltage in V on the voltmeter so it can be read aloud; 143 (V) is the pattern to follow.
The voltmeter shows 10 (V)
